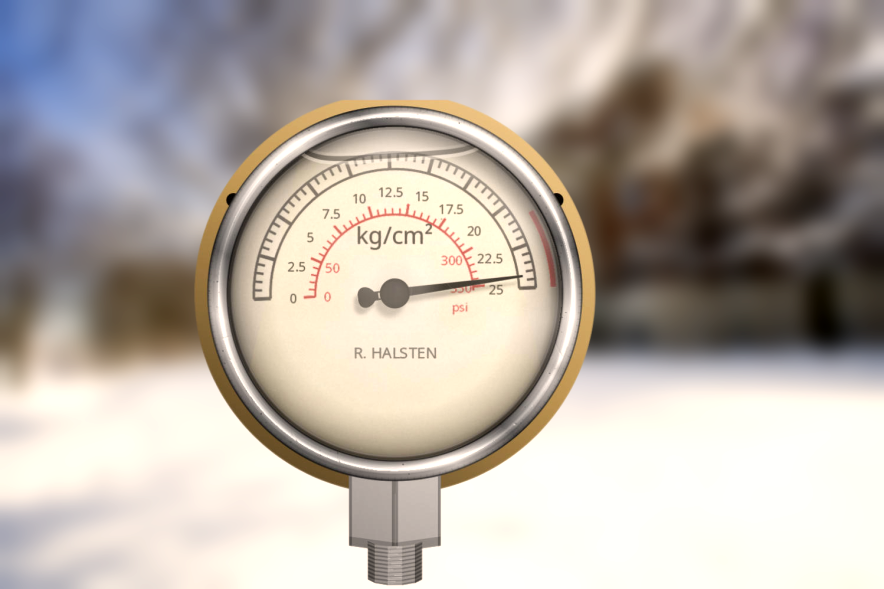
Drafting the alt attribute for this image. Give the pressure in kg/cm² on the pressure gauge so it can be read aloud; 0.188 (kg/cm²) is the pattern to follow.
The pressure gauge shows 24.25 (kg/cm²)
